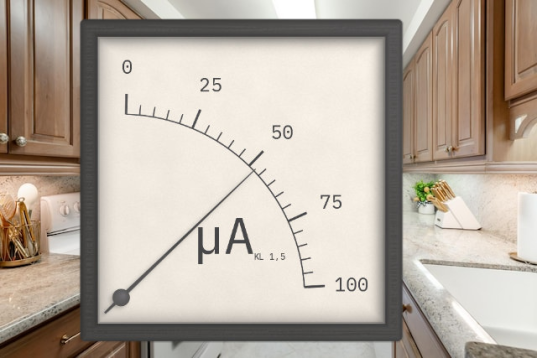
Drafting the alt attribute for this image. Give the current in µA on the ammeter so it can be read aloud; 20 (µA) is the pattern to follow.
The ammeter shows 52.5 (µA)
